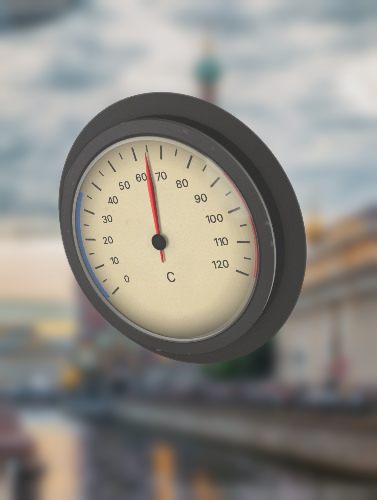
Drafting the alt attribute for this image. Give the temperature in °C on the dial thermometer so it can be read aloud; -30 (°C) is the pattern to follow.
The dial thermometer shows 65 (°C)
